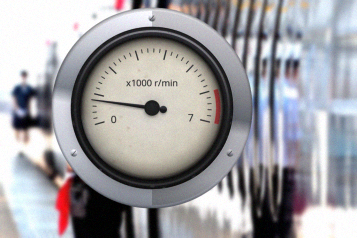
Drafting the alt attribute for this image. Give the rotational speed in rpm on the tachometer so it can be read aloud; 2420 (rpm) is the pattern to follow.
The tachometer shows 800 (rpm)
